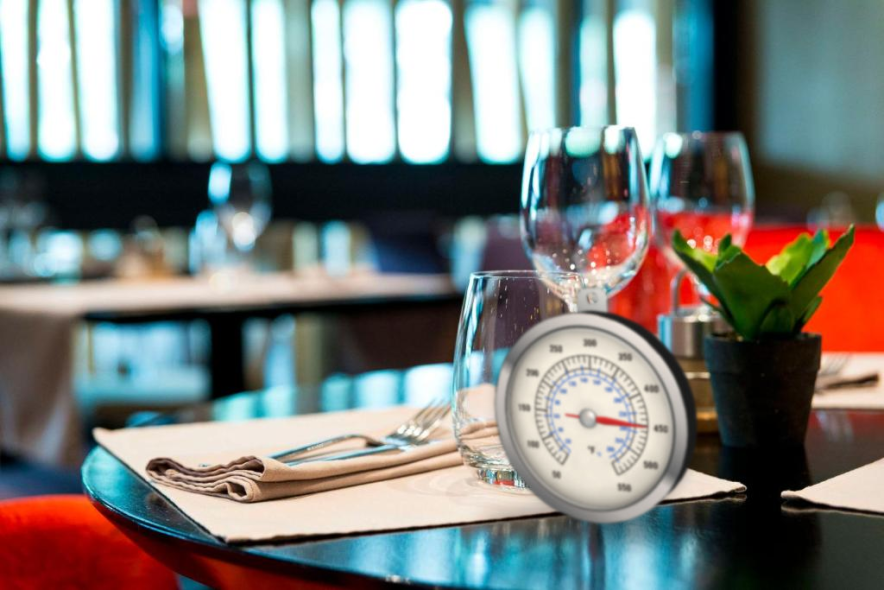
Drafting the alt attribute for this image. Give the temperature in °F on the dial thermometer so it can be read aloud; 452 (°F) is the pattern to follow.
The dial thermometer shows 450 (°F)
